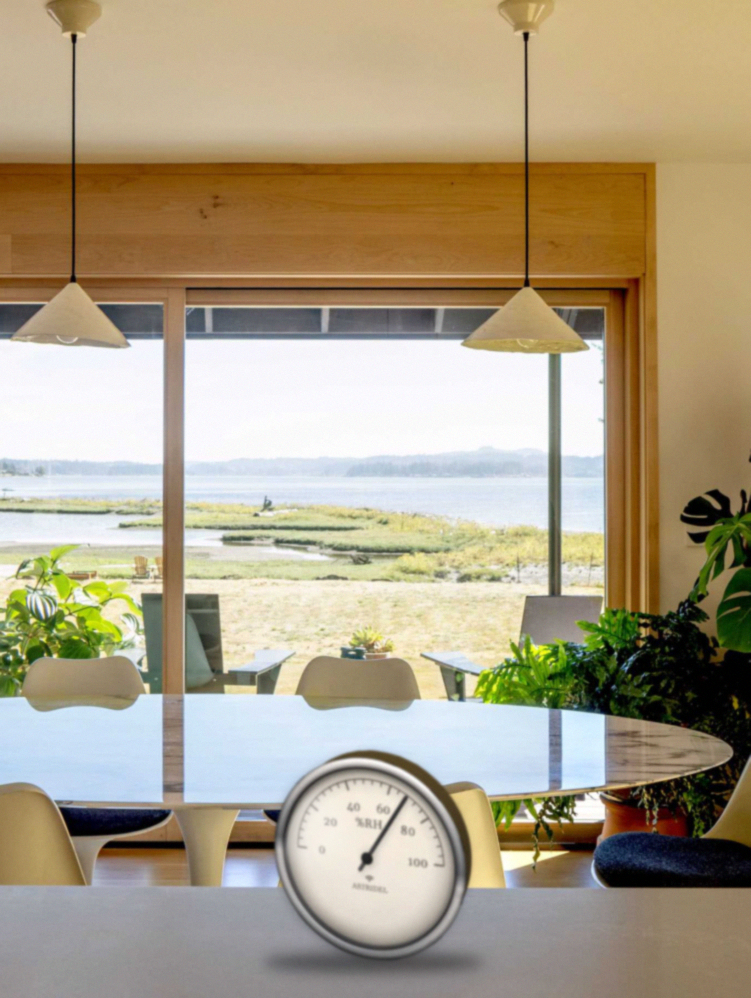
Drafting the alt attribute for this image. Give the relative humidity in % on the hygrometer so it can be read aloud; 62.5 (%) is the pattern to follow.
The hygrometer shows 68 (%)
